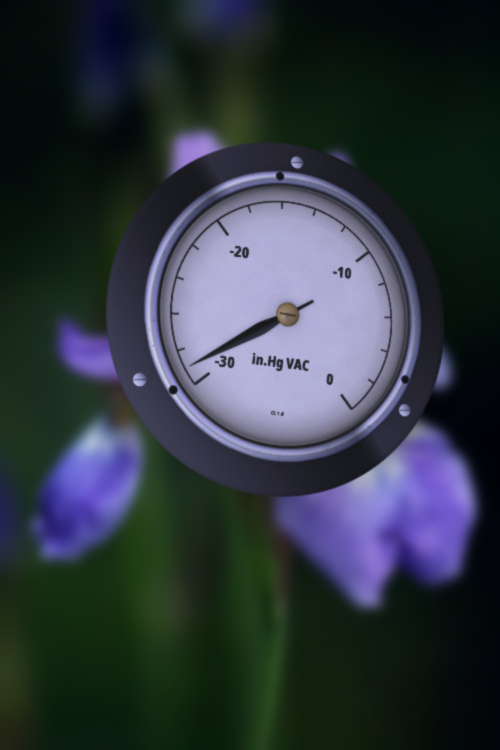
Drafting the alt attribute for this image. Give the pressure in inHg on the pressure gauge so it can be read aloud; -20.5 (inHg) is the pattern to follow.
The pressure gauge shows -29 (inHg)
